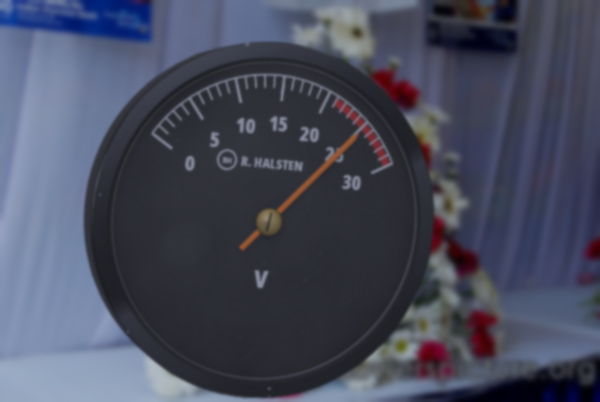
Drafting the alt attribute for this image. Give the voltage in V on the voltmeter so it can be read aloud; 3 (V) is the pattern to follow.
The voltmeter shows 25 (V)
